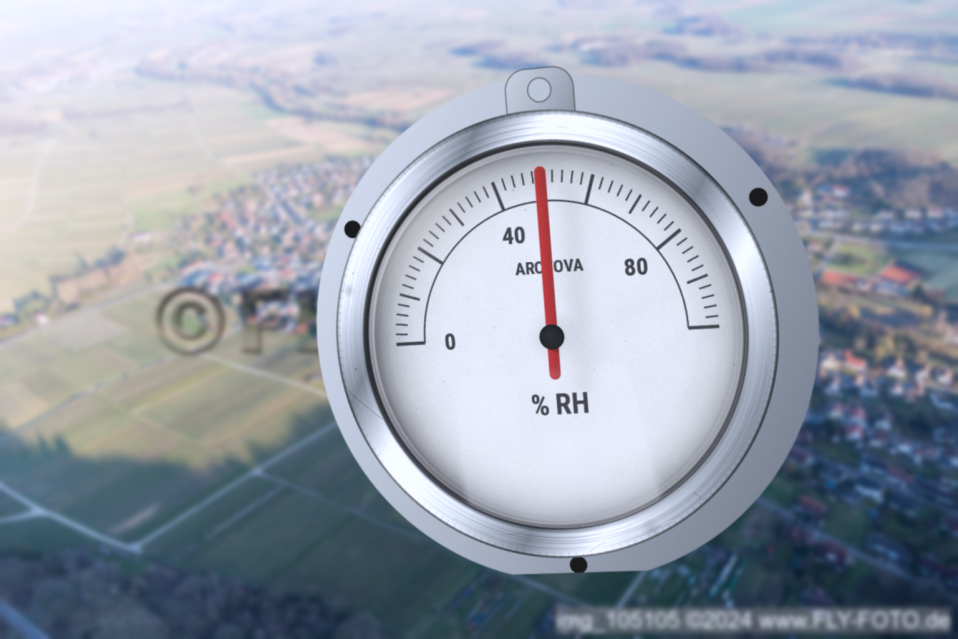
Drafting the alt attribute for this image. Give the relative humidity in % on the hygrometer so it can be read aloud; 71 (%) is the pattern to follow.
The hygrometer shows 50 (%)
